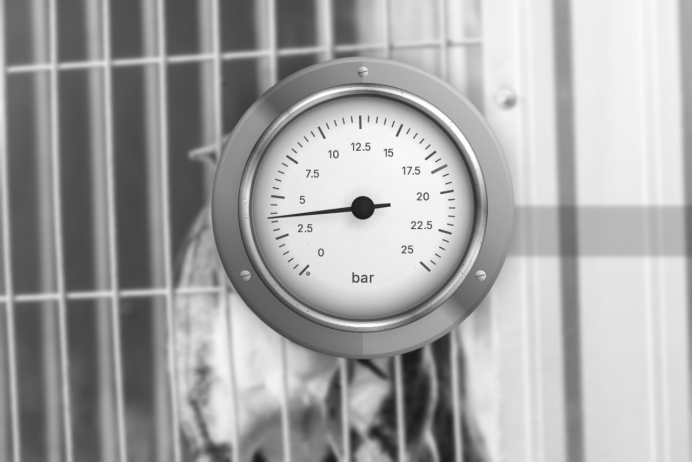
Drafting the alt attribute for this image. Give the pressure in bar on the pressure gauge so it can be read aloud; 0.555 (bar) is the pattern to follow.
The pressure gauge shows 3.75 (bar)
